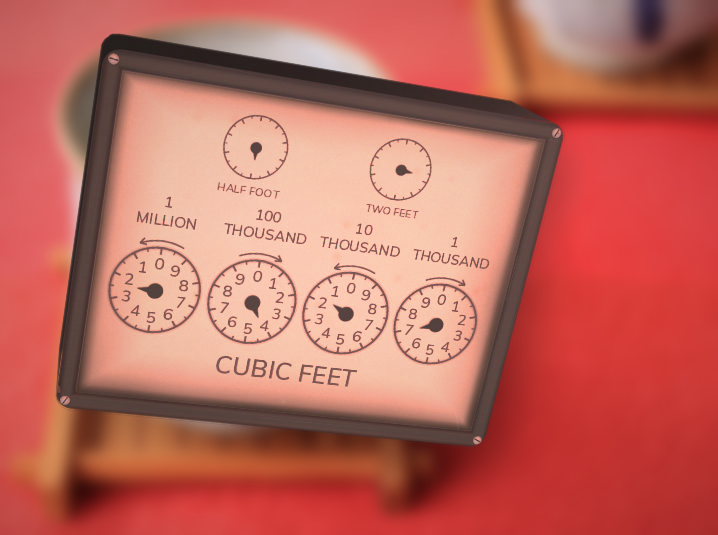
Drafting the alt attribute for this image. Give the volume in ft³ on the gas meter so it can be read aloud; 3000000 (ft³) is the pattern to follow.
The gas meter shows 241700 (ft³)
